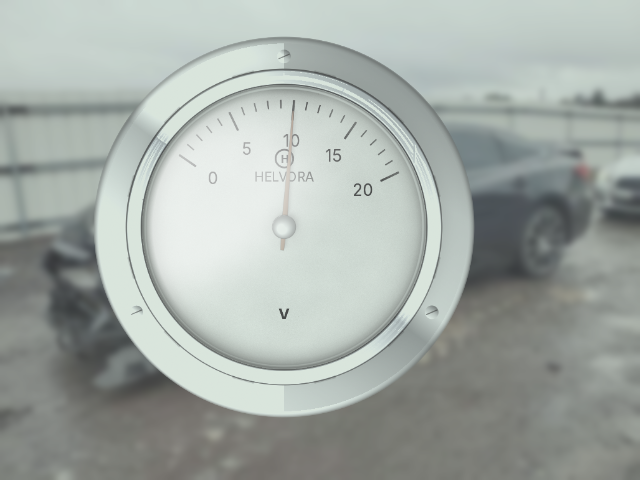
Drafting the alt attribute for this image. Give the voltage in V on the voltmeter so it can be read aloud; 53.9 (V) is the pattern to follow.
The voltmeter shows 10 (V)
